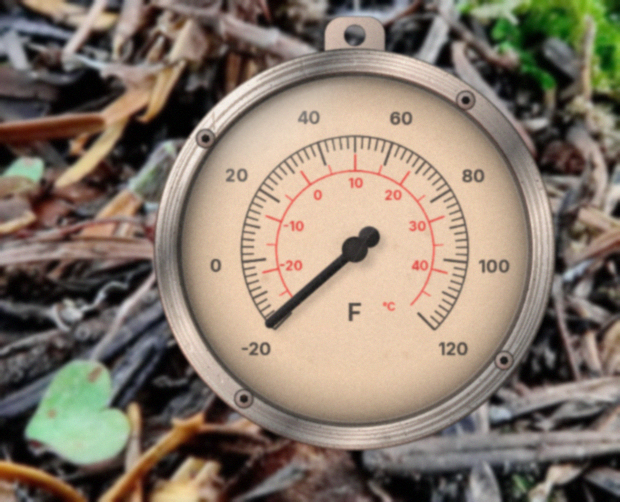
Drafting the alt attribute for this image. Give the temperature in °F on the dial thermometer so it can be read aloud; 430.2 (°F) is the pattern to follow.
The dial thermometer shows -18 (°F)
